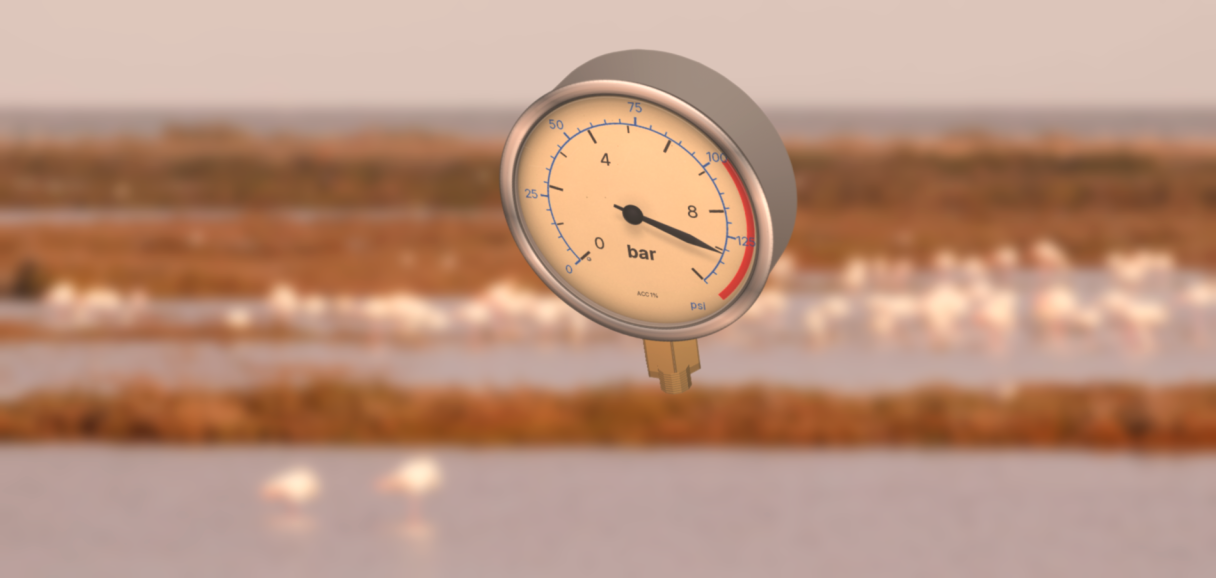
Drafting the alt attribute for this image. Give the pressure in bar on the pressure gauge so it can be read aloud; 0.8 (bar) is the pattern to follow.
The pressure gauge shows 9 (bar)
